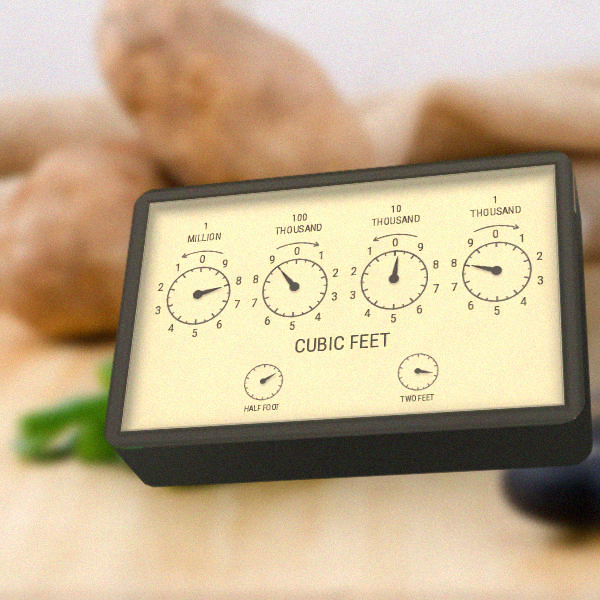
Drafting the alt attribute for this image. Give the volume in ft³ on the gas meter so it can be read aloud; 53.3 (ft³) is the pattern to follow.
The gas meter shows 789800 (ft³)
